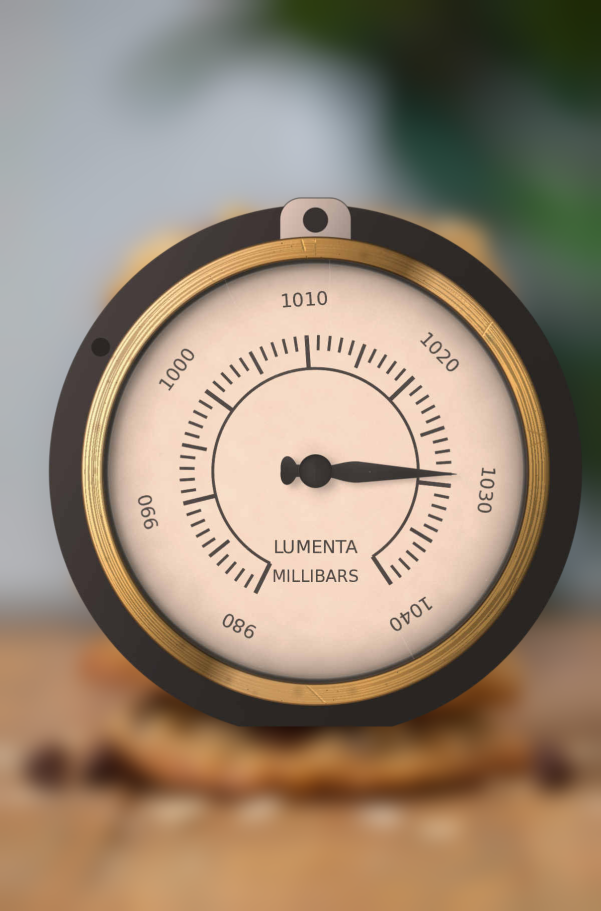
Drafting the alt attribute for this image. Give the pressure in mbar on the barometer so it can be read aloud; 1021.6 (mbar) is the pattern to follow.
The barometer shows 1029 (mbar)
